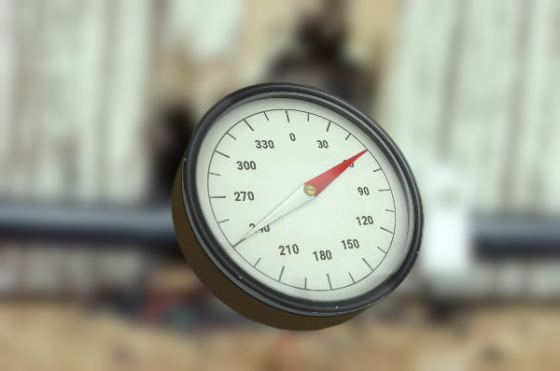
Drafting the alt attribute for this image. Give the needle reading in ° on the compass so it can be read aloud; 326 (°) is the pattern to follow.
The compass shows 60 (°)
